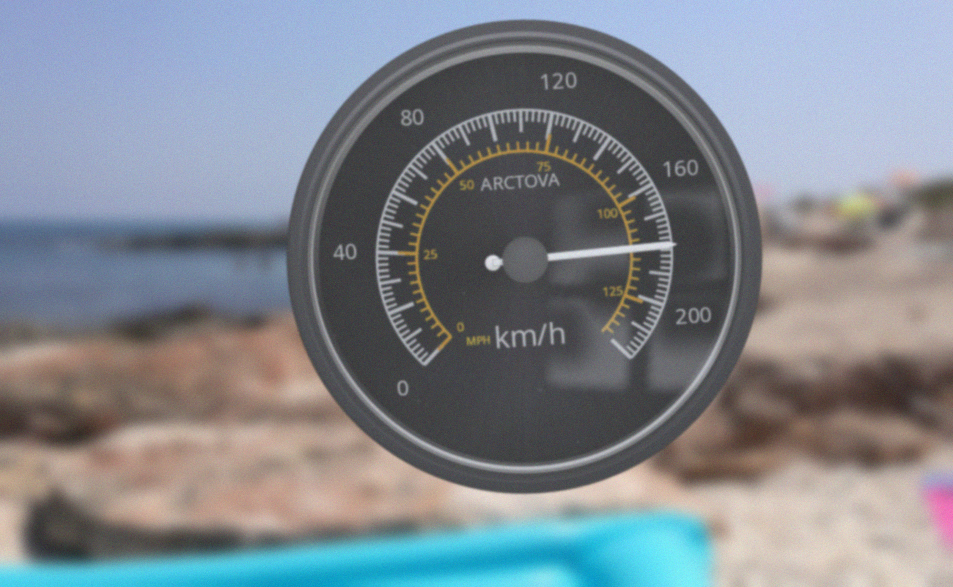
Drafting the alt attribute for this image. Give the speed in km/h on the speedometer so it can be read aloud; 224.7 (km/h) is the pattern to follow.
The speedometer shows 180 (km/h)
